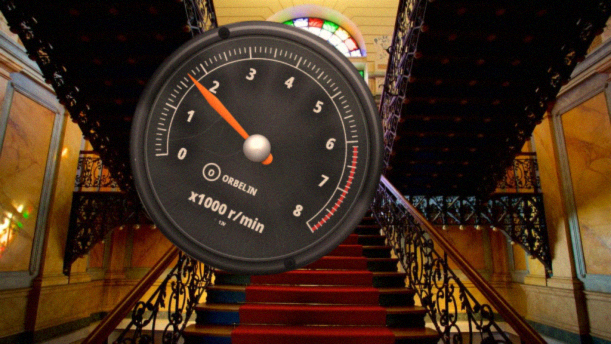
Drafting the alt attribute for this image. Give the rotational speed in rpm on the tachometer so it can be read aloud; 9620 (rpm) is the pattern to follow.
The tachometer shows 1700 (rpm)
